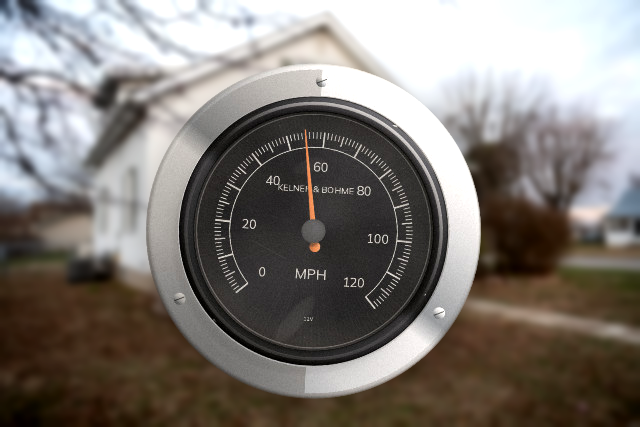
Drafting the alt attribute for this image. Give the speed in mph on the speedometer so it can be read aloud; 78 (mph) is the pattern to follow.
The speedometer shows 55 (mph)
